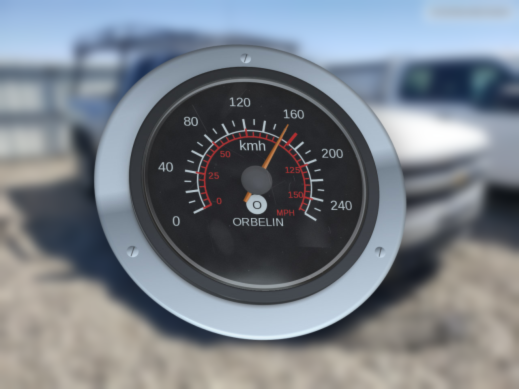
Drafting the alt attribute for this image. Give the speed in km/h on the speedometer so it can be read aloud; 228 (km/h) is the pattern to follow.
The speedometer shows 160 (km/h)
